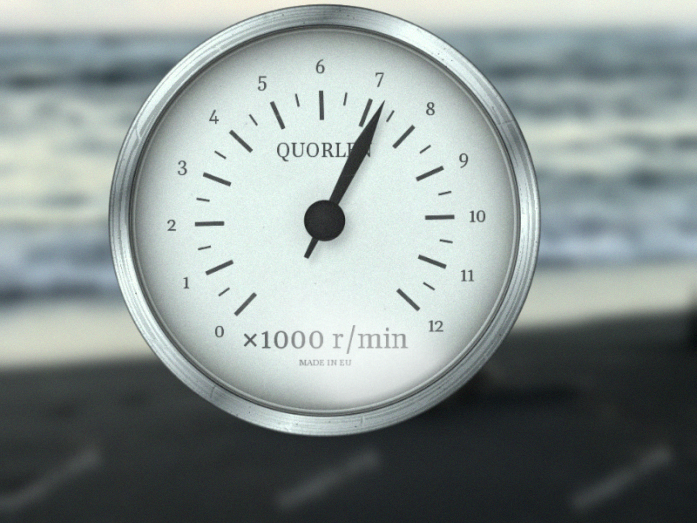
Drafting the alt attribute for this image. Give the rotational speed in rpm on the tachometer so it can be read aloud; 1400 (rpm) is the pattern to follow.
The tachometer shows 7250 (rpm)
